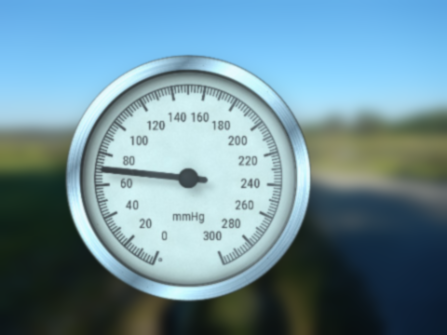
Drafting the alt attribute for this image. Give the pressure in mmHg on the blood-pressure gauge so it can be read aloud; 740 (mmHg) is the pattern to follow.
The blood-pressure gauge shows 70 (mmHg)
